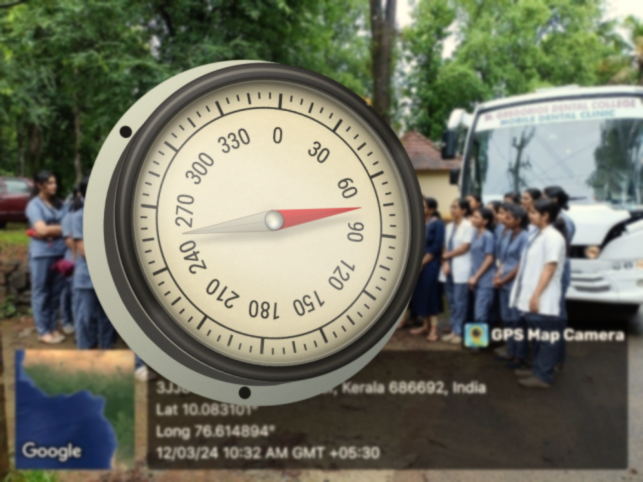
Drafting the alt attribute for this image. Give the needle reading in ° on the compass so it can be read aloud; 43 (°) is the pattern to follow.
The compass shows 75 (°)
